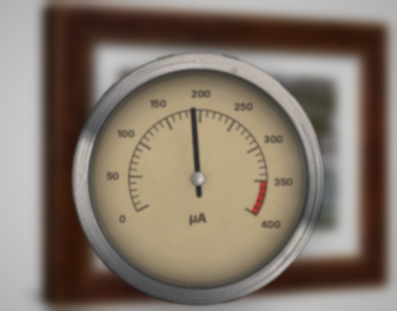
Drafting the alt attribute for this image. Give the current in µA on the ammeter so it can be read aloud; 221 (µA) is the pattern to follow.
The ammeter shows 190 (µA)
